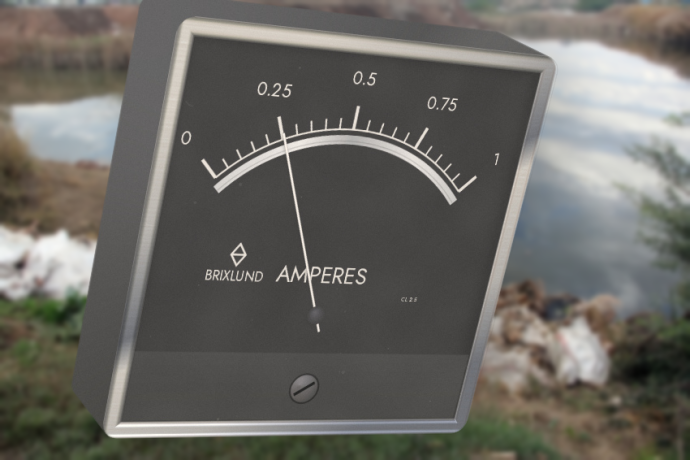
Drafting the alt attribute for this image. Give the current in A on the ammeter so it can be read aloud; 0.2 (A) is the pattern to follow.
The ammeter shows 0.25 (A)
